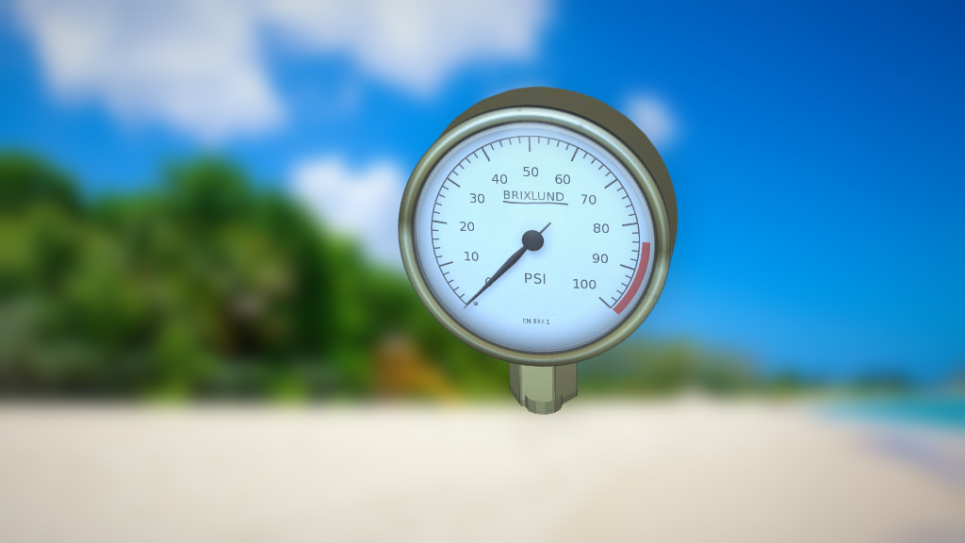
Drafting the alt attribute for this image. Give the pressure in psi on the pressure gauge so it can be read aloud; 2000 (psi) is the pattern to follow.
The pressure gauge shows 0 (psi)
